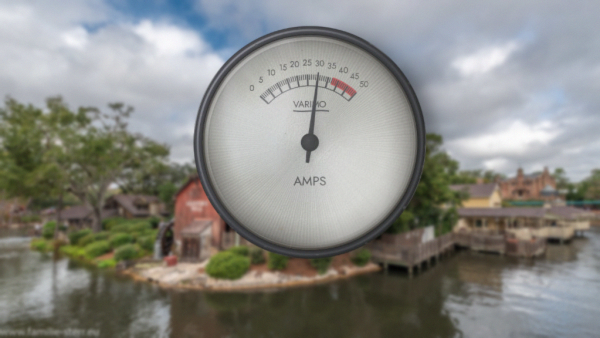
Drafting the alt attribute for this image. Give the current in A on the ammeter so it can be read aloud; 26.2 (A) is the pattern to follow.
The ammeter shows 30 (A)
